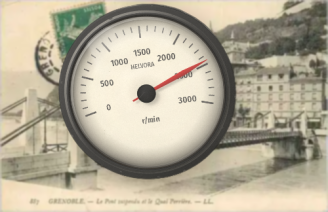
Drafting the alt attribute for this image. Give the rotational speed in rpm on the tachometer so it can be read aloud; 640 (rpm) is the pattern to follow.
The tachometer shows 2450 (rpm)
